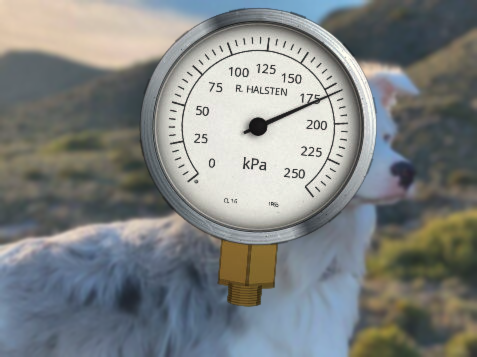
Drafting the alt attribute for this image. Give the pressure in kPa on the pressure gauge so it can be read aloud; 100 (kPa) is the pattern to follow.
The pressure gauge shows 180 (kPa)
